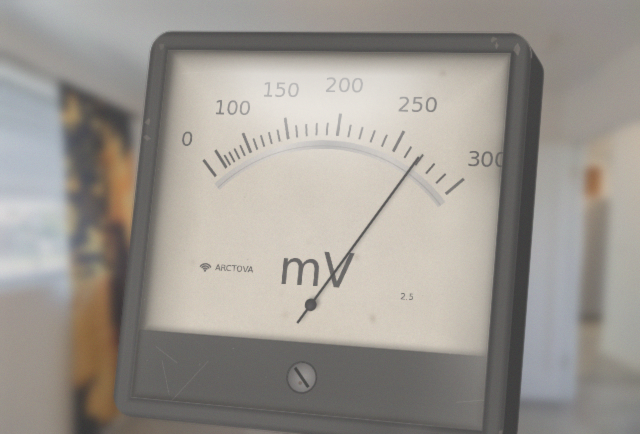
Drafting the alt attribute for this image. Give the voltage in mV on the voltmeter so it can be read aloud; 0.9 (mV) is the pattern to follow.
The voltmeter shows 270 (mV)
